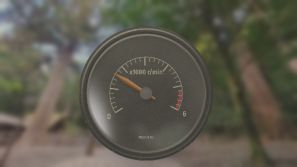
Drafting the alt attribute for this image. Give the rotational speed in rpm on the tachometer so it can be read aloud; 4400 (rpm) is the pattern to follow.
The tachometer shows 1600 (rpm)
